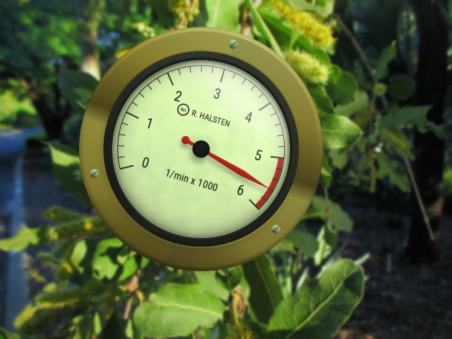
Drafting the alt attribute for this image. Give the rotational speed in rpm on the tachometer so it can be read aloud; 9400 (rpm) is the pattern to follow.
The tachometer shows 5600 (rpm)
